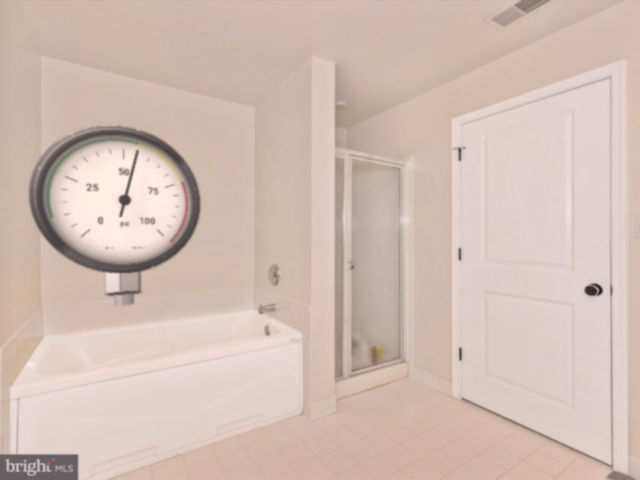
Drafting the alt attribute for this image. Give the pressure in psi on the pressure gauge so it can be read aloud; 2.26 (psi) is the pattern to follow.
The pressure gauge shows 55 (psi)
